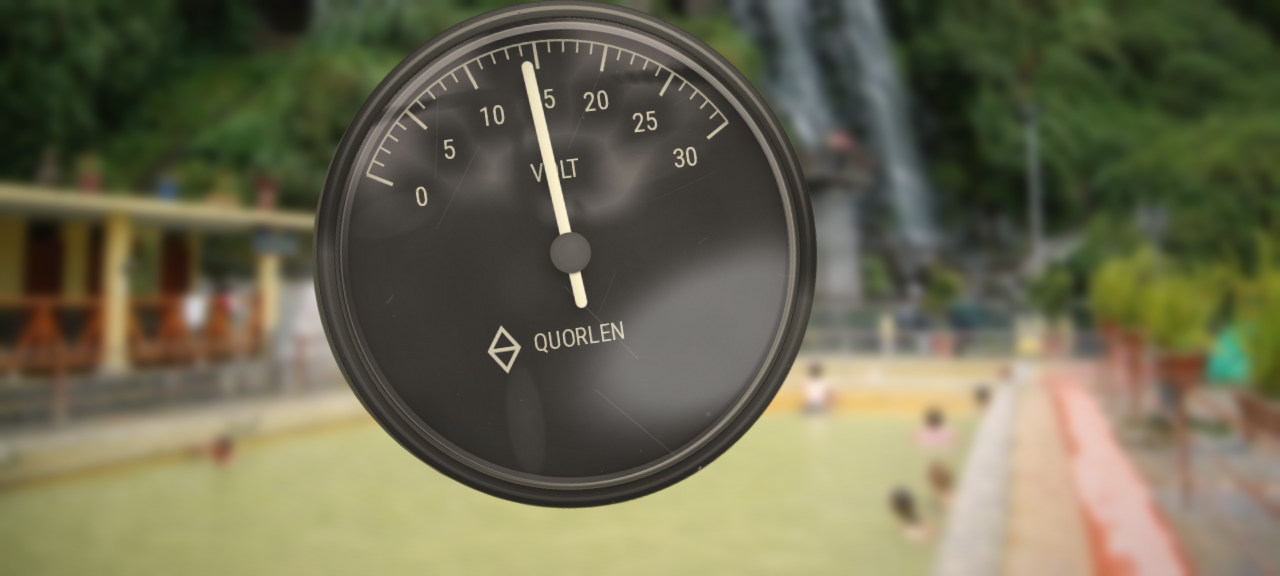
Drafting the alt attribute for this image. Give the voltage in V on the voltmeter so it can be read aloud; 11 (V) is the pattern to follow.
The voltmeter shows 14 (V)
